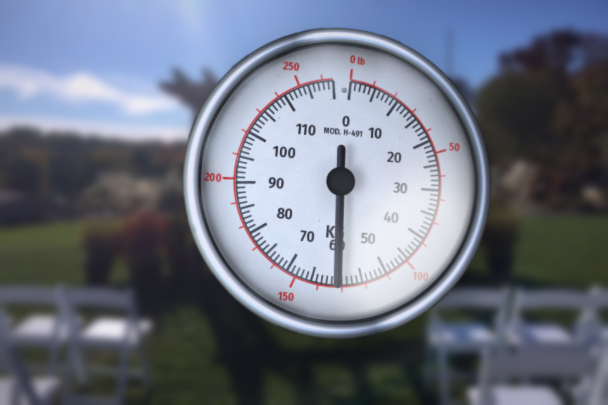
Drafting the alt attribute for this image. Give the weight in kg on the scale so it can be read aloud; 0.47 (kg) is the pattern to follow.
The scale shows 60 (kg)
